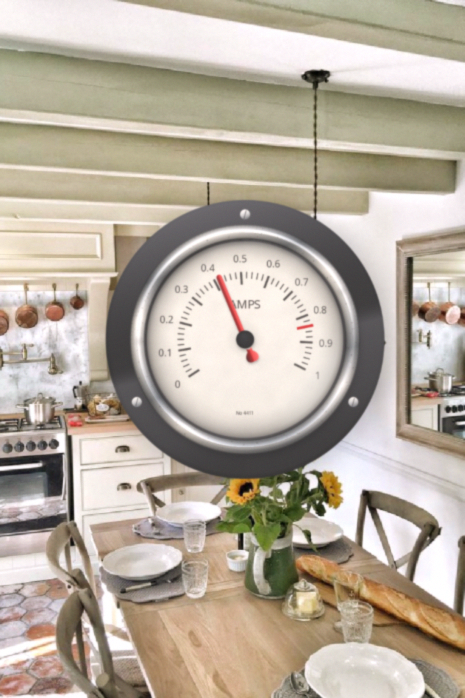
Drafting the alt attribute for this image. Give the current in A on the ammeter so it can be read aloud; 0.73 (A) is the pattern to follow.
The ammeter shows 0.42 (A)
